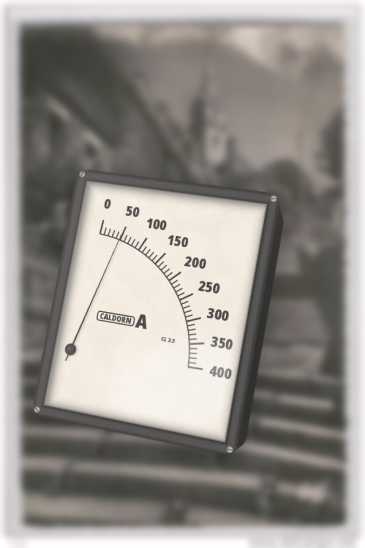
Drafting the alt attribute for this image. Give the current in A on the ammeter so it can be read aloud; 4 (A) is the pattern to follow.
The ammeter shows 50 (A)
